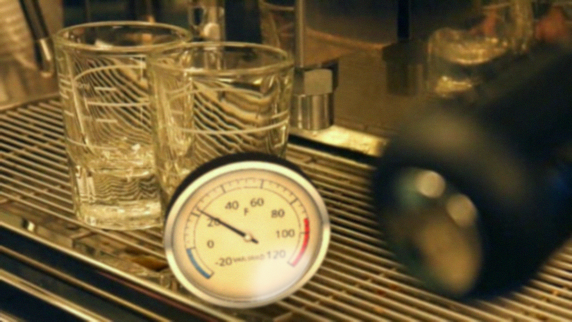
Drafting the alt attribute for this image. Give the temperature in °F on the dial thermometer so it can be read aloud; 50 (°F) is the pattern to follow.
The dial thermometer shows 24 (°F)
